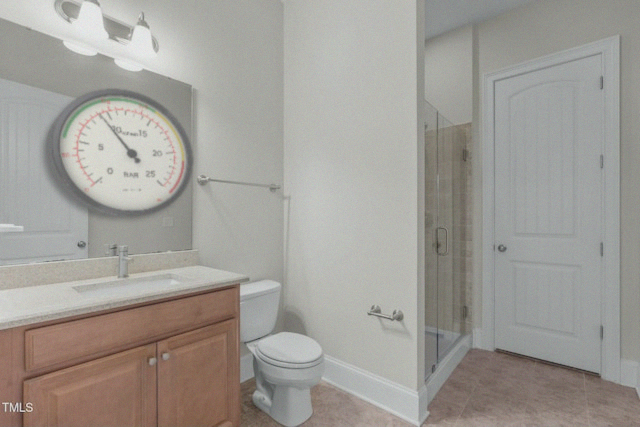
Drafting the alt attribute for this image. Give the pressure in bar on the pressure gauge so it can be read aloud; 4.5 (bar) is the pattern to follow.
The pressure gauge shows 9 (bar)
